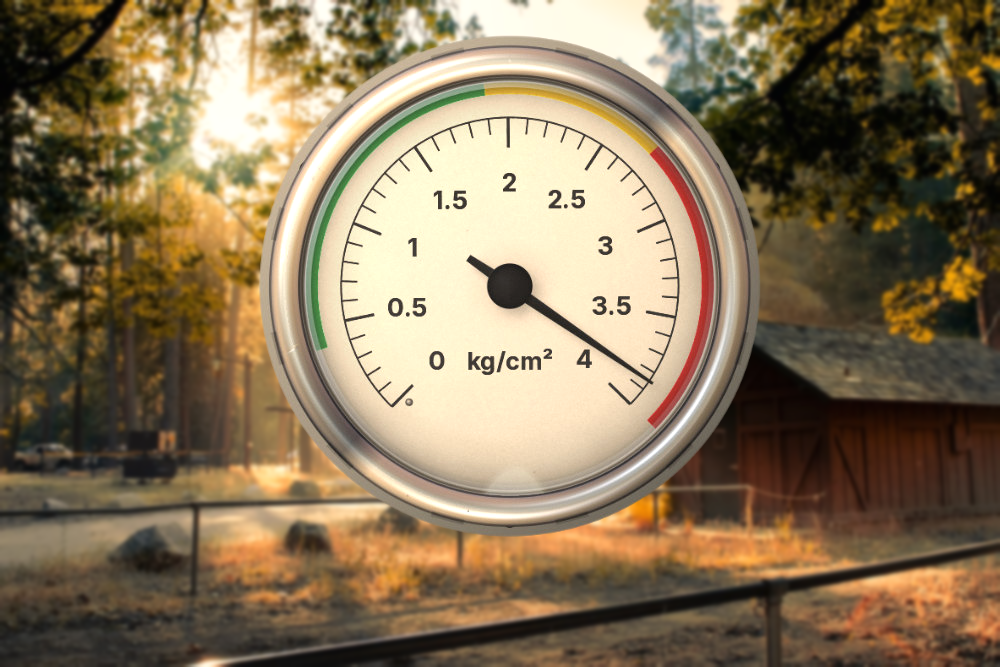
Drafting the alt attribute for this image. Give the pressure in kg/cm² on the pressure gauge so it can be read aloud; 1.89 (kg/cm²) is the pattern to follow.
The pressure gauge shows 3.85 (kg/cm²)
